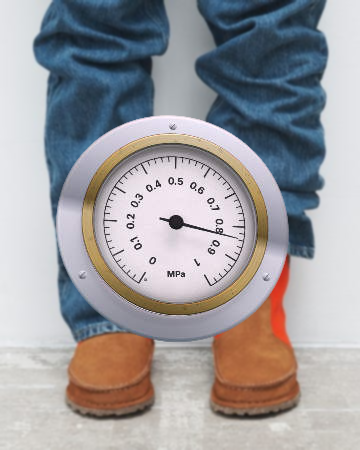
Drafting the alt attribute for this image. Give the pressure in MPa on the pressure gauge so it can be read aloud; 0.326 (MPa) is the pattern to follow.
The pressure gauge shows 0.84 (MPa)
